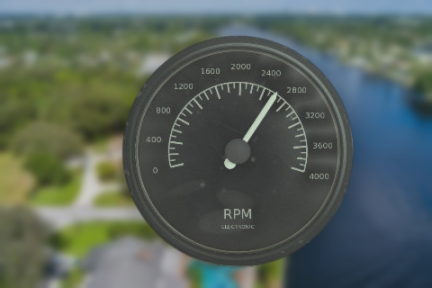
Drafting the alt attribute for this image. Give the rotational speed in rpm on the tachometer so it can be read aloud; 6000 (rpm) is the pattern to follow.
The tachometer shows 2600 (rpm)
